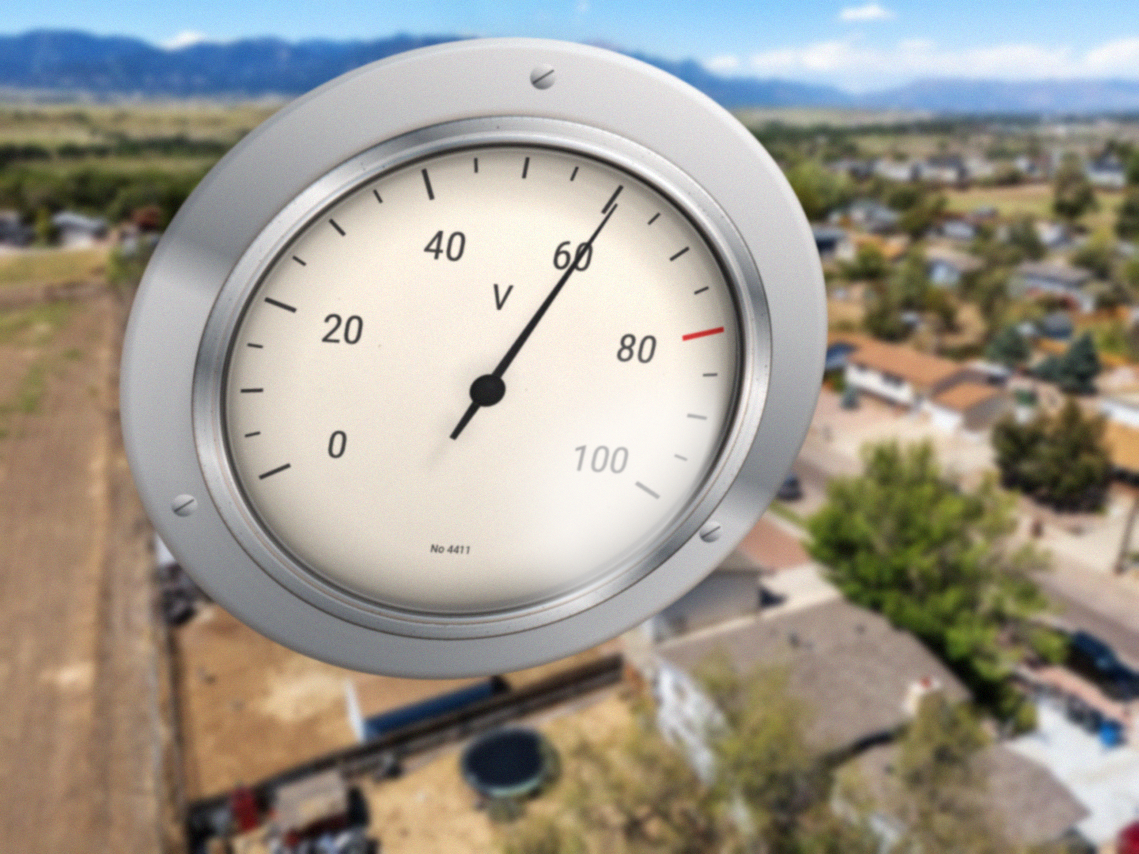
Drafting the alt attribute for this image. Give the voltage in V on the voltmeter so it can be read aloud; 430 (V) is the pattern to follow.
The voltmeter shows 60 (V)
